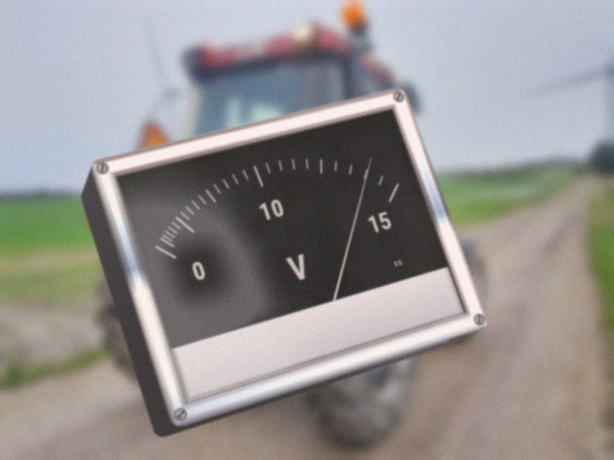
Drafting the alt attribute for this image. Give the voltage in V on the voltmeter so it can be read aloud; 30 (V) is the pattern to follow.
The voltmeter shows 14 (V)
